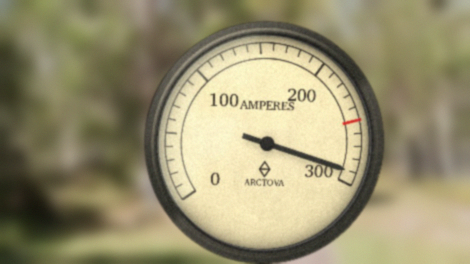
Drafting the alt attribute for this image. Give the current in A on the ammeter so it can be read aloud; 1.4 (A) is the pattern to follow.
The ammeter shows 290 (A)
